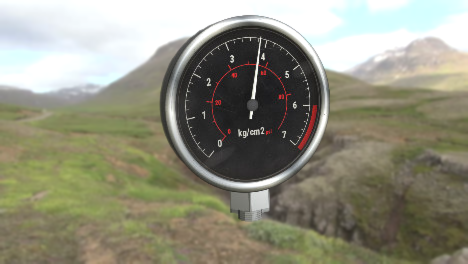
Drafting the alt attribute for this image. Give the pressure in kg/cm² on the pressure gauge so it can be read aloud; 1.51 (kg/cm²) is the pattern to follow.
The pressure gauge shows 3.8 (kg/cm²)
